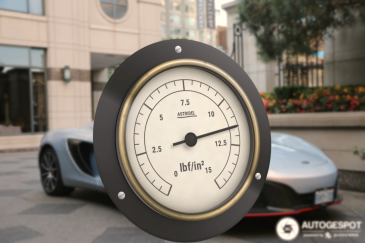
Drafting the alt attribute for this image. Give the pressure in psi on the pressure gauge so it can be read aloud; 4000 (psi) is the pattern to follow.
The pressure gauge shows 11.5 (psi)
